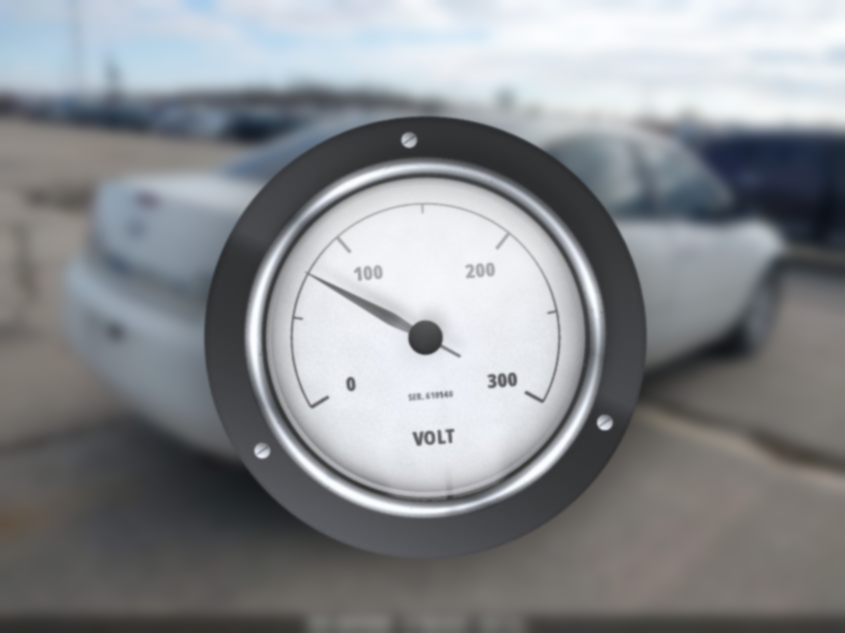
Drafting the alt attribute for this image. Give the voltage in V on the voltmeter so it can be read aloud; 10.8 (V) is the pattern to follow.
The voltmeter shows 75 (V)
